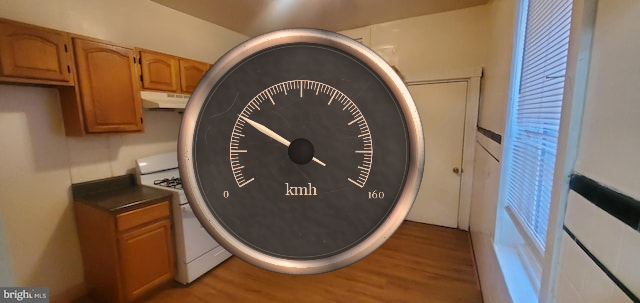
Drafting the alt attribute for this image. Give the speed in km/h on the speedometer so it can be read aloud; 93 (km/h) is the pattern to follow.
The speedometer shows 40 (km/h)
